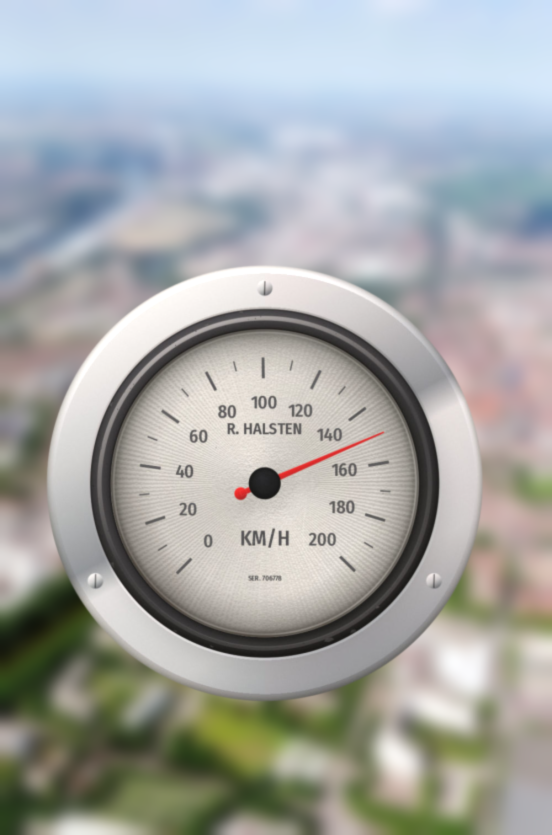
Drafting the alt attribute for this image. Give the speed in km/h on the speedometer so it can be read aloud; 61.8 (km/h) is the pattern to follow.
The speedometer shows 150 (km/h)
